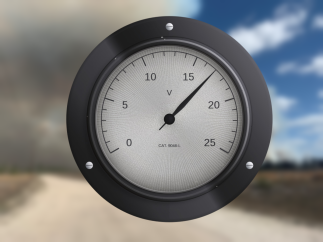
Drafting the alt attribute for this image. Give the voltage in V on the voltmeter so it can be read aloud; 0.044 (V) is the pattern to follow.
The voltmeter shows 17 (V)
